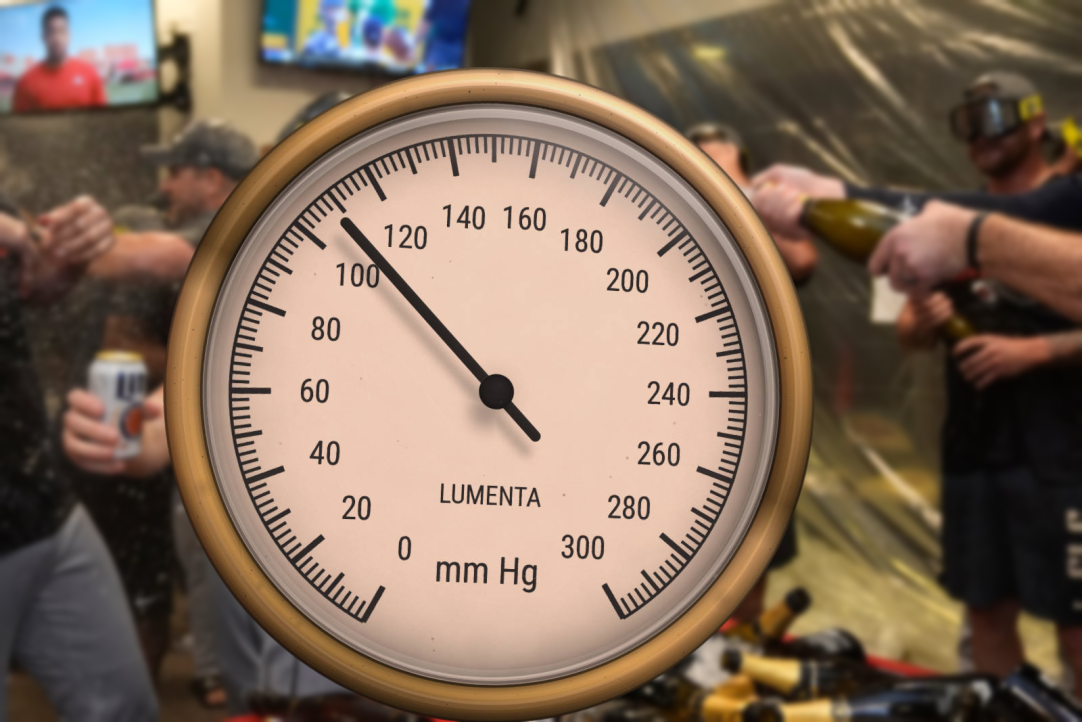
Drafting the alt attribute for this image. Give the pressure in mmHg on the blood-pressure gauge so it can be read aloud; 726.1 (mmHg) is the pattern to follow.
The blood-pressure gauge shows 108 (mmHg)
